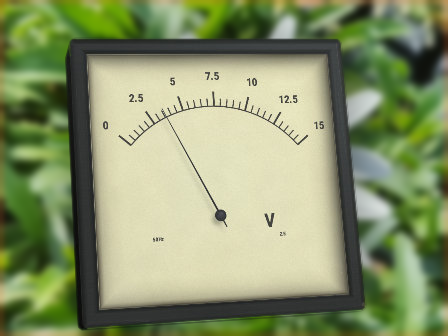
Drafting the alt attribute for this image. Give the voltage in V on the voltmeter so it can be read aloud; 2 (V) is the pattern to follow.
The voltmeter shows 3.5 (V)
